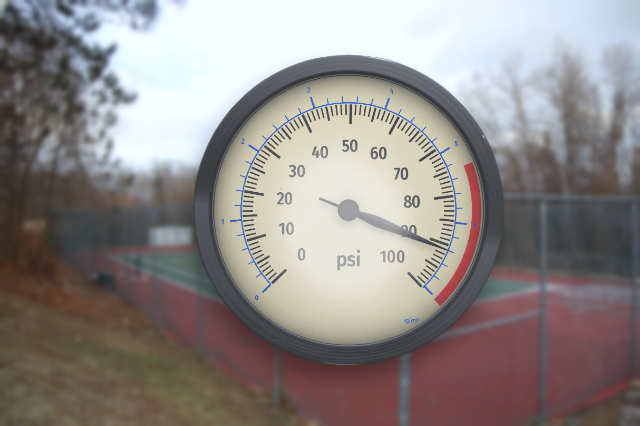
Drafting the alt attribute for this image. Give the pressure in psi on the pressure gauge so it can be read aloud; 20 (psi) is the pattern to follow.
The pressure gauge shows 91 (psi)
